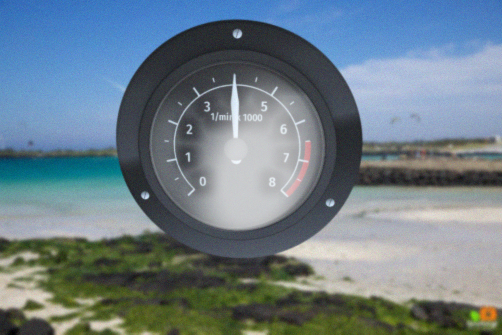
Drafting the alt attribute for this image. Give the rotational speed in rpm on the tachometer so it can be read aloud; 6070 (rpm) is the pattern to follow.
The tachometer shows 4000 (rpm)
